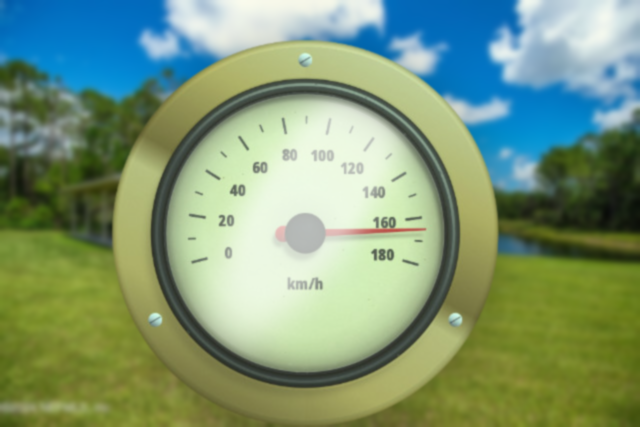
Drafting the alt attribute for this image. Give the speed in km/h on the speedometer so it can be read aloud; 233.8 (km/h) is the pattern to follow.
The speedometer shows 165 (km/h)
